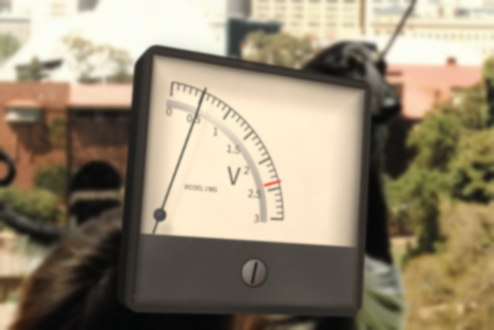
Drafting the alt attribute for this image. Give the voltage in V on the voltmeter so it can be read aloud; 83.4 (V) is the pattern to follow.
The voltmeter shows 0.5 (V)
